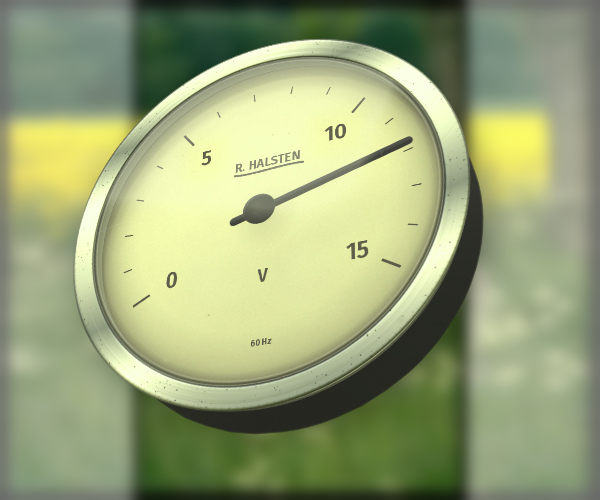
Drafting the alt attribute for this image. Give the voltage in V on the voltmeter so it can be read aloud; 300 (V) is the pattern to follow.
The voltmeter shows 12 (V)
